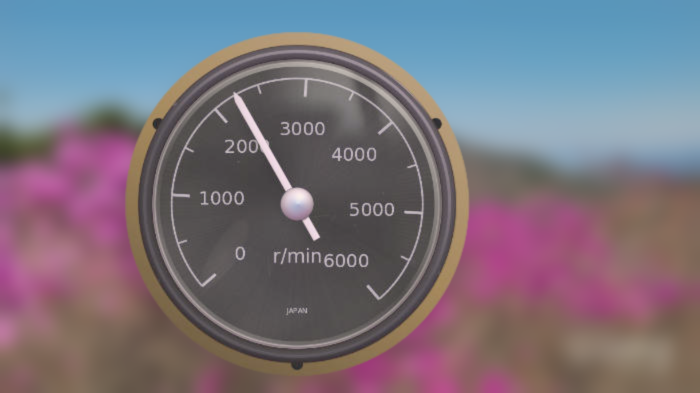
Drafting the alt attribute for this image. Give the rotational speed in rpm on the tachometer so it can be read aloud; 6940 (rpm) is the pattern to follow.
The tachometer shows 2250 (rpm)
